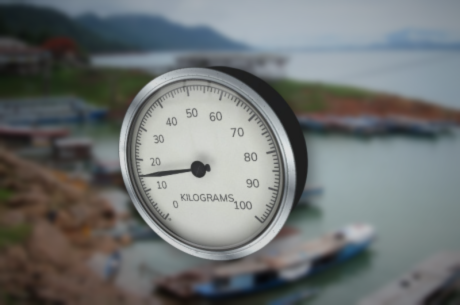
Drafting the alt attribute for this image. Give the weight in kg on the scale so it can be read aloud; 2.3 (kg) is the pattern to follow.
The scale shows 15 (kg)
